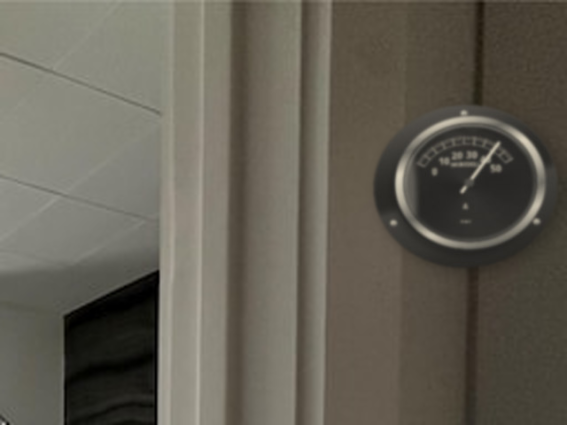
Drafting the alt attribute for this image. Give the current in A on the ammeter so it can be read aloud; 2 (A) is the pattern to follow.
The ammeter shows 40 (A)
